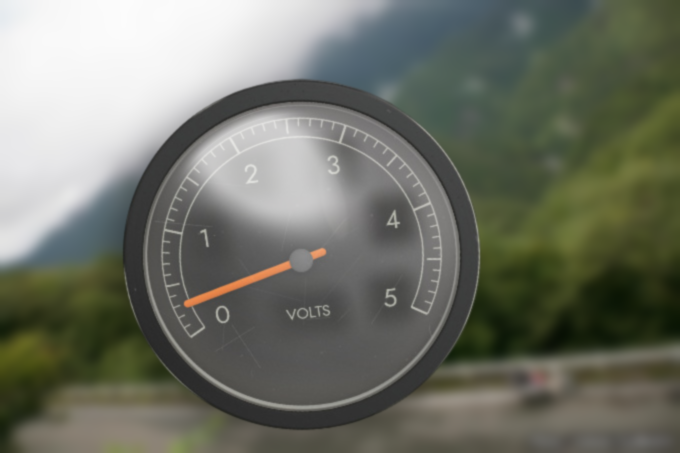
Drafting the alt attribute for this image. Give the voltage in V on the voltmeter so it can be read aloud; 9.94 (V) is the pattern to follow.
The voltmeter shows 0.3 (V)
